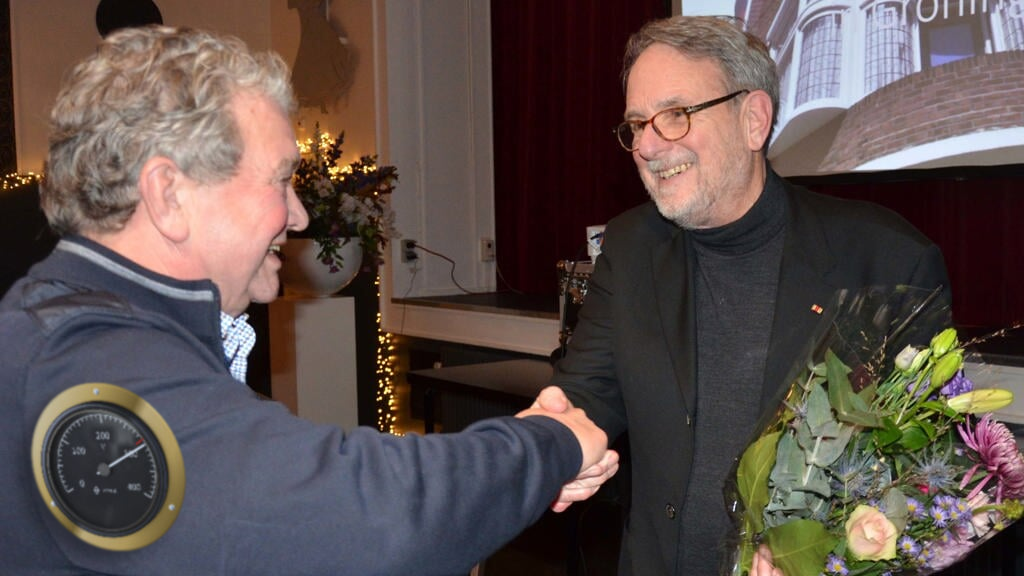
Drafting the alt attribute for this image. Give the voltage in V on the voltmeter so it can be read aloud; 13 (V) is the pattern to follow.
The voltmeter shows 300 (V)
